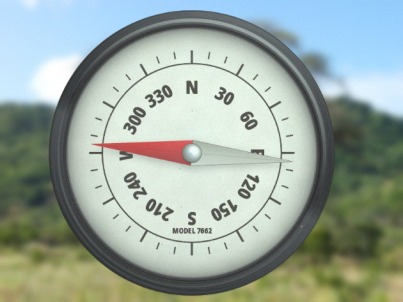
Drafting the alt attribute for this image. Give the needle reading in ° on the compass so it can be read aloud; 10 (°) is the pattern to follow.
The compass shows 275 (°)
